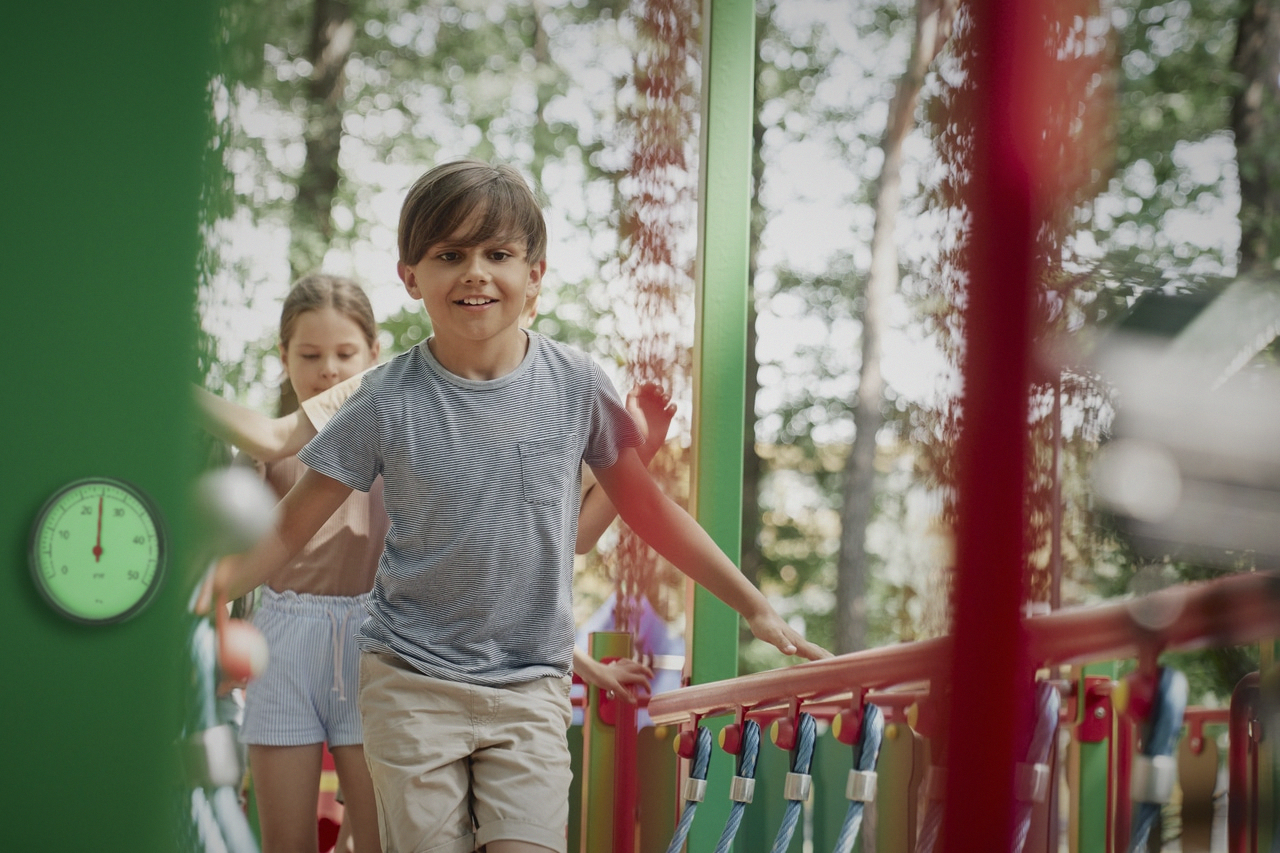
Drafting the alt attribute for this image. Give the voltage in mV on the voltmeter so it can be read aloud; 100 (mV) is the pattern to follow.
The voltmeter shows 25 (mV)
